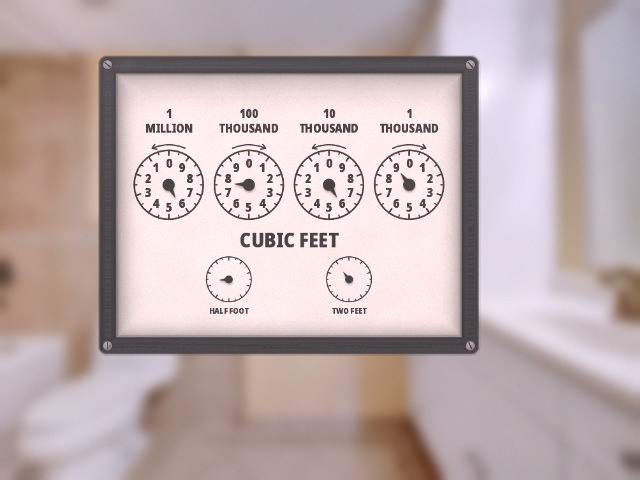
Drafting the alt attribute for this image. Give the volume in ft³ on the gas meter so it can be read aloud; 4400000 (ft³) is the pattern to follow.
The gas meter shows 575900 (ft³)
